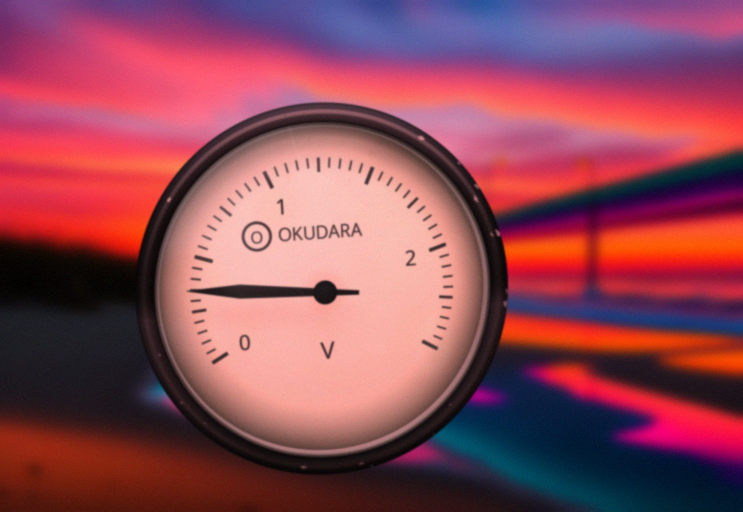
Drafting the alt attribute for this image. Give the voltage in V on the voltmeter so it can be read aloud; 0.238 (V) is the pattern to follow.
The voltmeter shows 0.35 (V)
